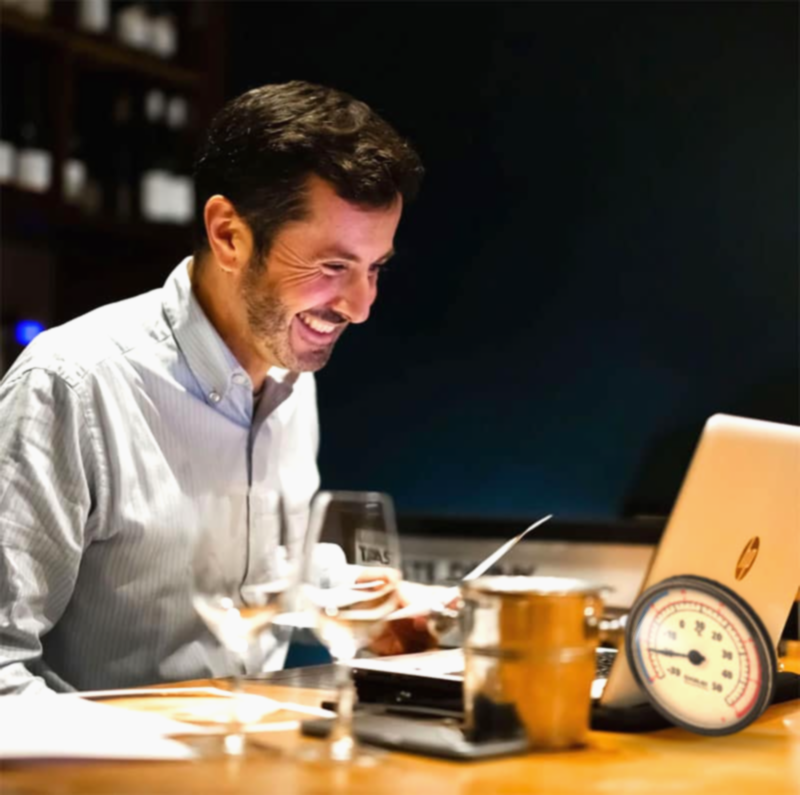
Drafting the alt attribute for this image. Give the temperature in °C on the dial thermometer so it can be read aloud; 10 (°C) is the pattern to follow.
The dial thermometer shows -20 (°C)
